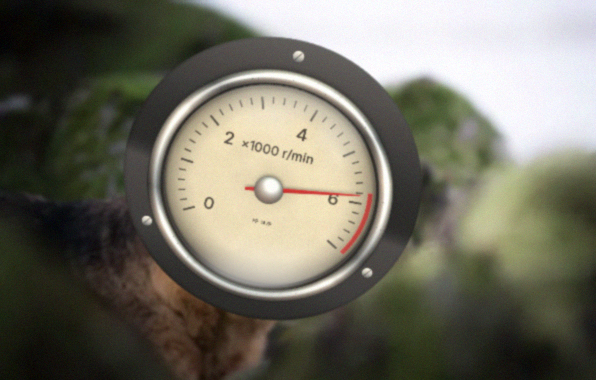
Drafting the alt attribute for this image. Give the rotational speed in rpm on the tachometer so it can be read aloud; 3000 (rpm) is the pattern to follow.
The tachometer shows 5800 (rpm)
